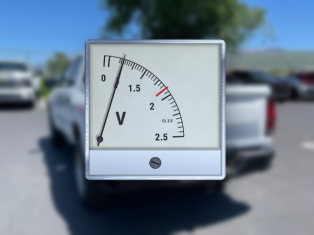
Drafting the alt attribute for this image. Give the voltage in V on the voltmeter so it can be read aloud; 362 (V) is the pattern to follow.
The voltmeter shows 1 (V)
